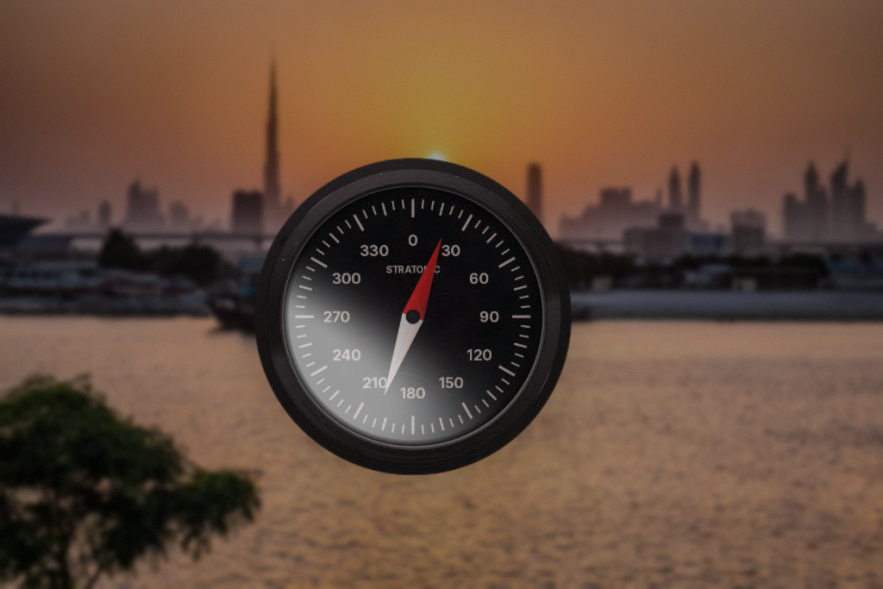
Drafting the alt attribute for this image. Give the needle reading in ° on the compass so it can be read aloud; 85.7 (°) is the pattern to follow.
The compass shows 20 (°)
